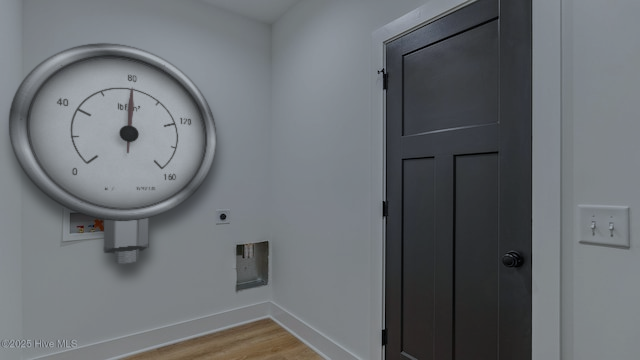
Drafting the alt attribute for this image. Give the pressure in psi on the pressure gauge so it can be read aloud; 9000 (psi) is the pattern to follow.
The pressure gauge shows 80 (psi)
